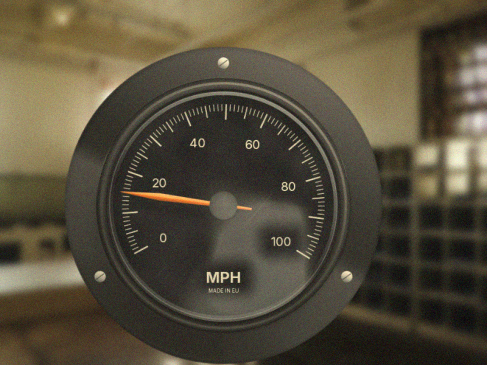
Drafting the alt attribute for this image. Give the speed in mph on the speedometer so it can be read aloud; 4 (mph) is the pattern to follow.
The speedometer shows 15 (mph)
